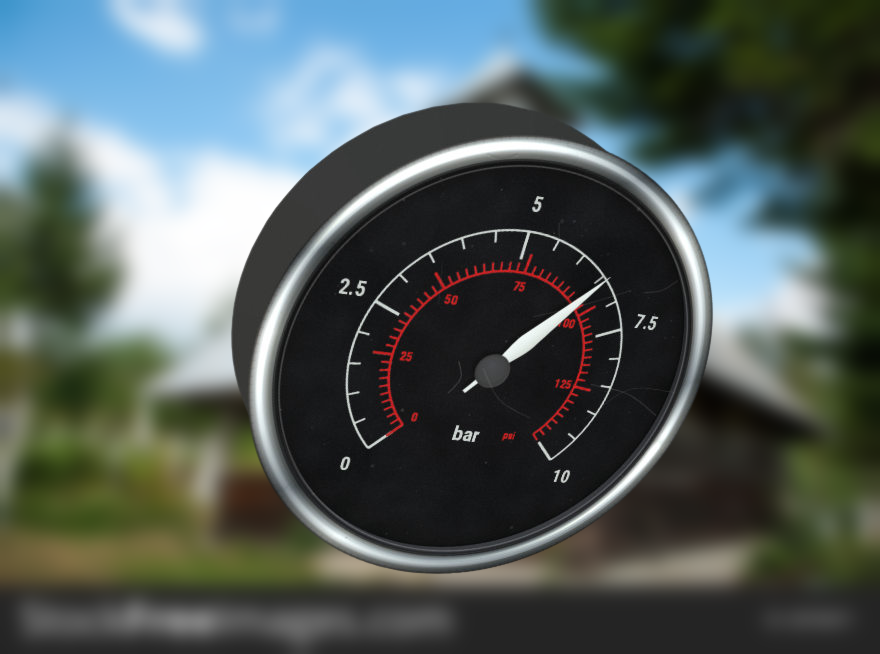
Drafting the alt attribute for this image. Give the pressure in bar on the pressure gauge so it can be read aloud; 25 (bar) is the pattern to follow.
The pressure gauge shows 6.5 (bar)
